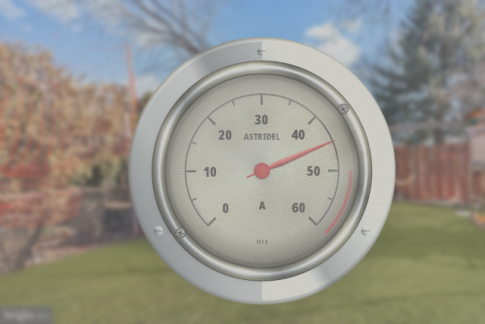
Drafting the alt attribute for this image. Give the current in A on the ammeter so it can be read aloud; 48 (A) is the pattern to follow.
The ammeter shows 45 (A)
